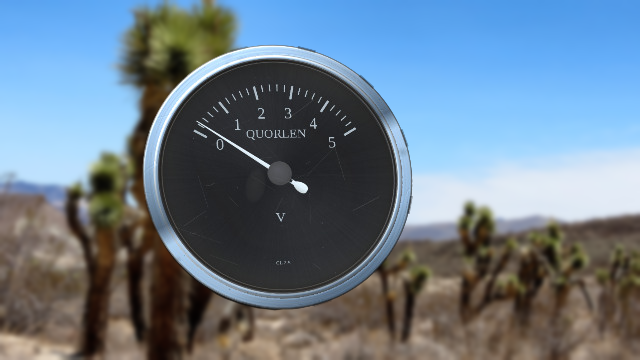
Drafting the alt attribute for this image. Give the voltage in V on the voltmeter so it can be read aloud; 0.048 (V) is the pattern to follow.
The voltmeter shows 0.2 (V)
